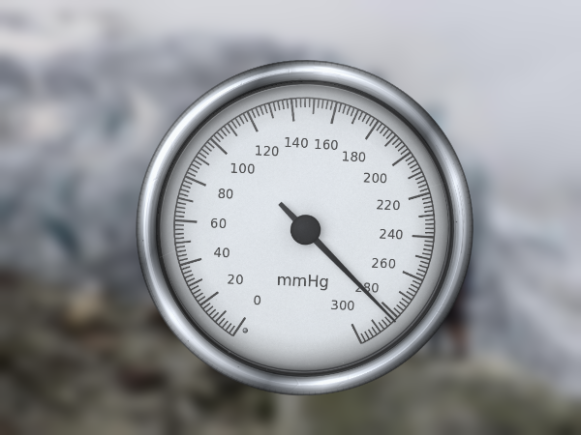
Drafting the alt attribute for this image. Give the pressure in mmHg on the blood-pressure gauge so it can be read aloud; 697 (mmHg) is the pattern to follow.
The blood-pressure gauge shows 282 (mmHg)
